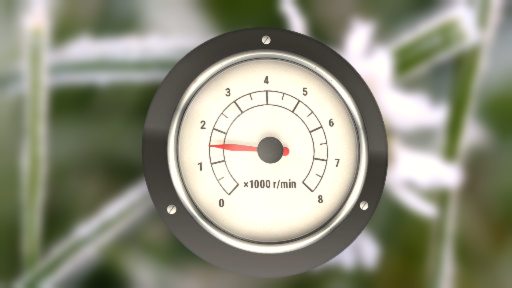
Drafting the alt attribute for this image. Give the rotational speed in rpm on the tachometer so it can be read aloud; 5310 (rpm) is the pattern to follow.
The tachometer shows 1500 (rpm)
